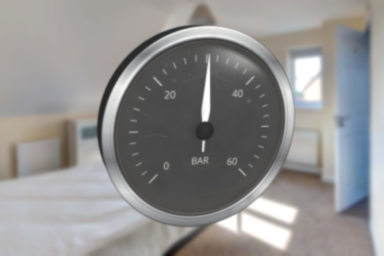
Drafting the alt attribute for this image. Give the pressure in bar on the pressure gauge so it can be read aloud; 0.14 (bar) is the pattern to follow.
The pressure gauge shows 30 (bar)
